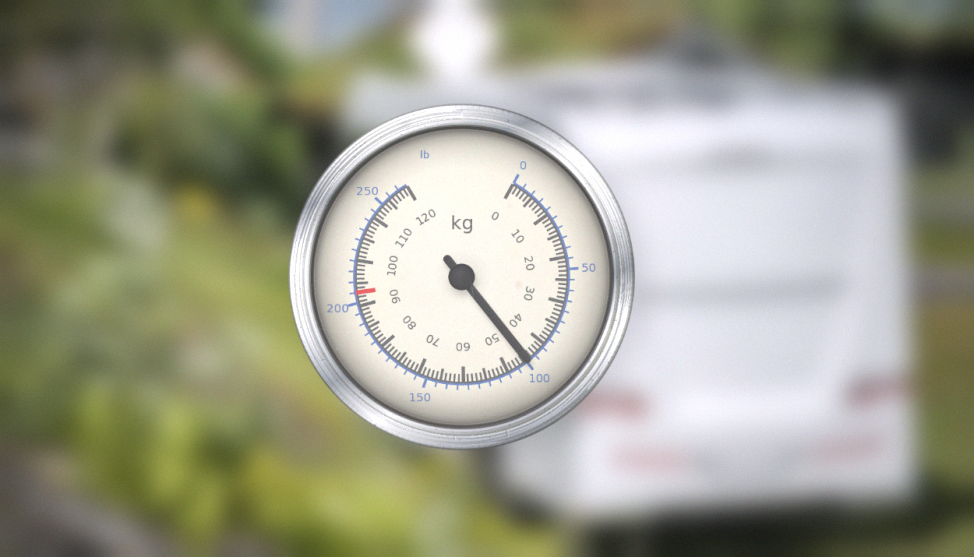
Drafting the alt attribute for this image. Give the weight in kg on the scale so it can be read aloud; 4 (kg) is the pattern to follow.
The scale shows 45 (kg)
